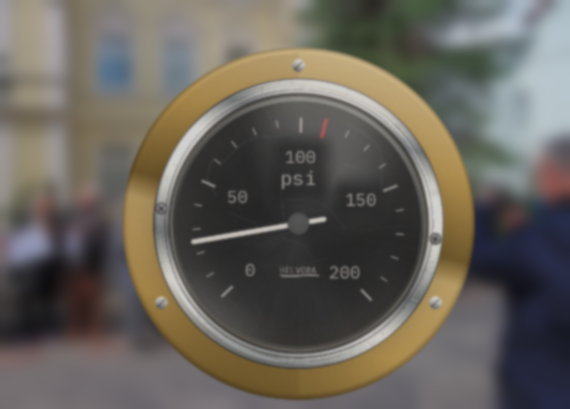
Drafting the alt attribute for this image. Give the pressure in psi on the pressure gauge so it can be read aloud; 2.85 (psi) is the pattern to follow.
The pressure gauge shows 25 (psi)
